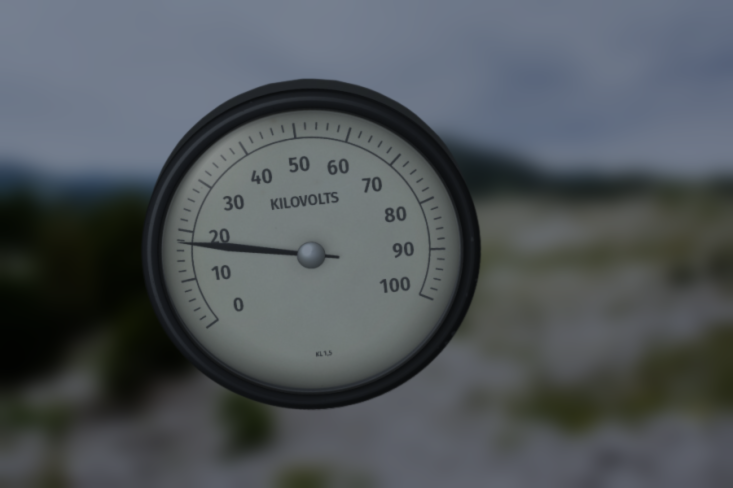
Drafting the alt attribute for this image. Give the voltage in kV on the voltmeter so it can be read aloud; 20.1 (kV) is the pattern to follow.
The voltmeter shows 18 (kV)
